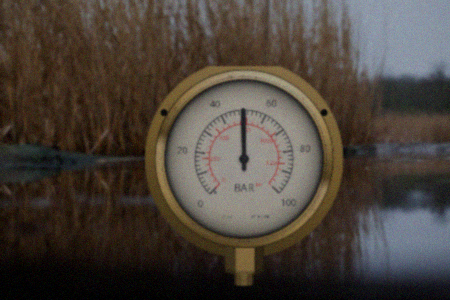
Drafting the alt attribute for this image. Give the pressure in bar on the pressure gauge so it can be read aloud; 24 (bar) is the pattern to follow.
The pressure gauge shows 50 (bar)
